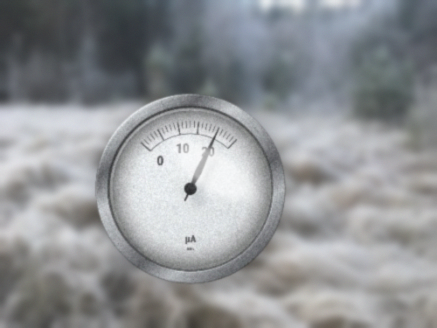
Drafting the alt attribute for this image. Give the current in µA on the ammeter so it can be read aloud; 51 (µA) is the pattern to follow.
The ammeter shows 20 (µA)
